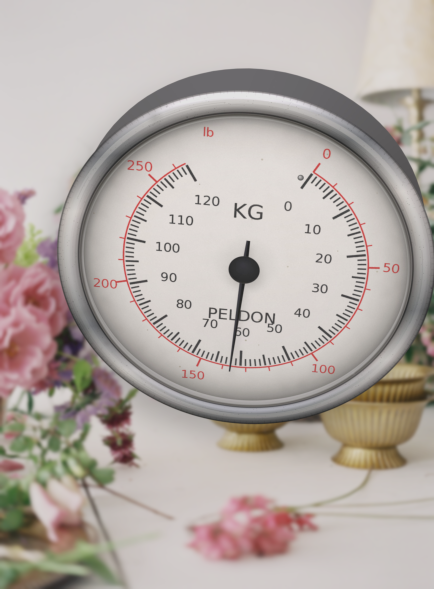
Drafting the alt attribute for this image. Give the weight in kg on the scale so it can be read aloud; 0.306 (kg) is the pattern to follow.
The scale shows 62 (kg)
